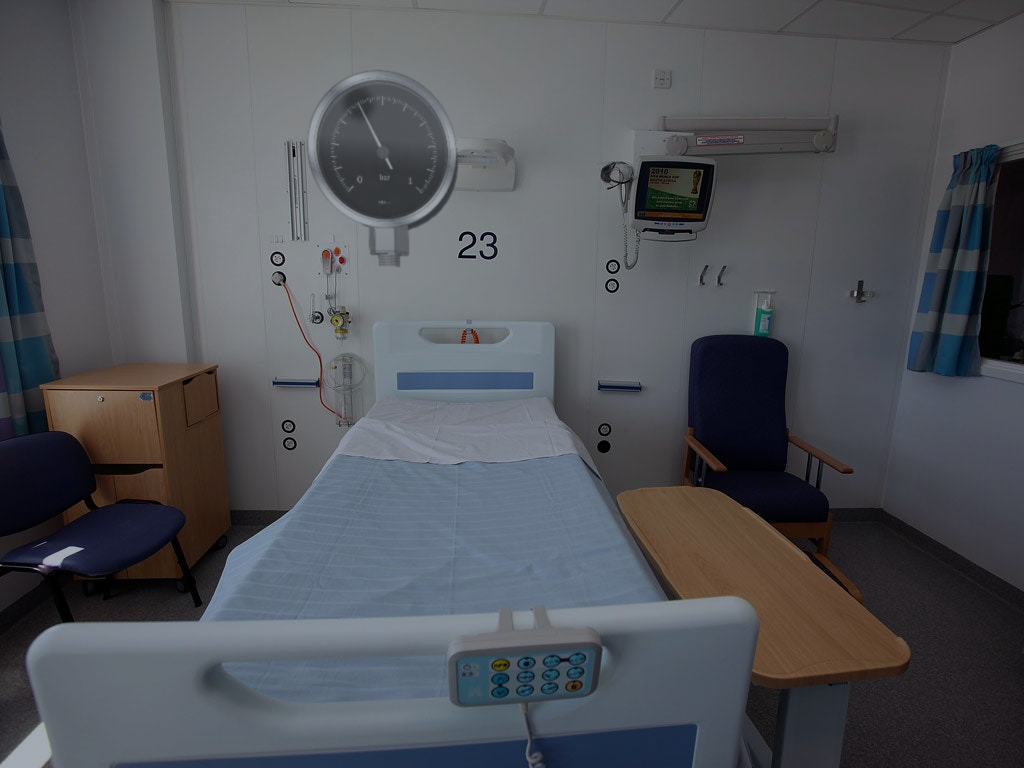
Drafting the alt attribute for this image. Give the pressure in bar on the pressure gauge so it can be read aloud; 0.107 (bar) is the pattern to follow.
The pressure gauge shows 0.4 (bar)
